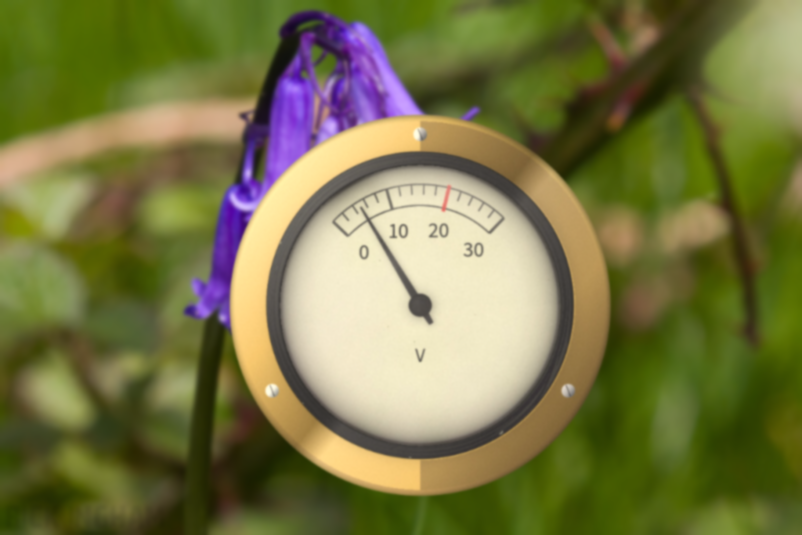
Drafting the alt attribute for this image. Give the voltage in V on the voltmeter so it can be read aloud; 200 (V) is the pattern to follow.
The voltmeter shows 5 (V)
